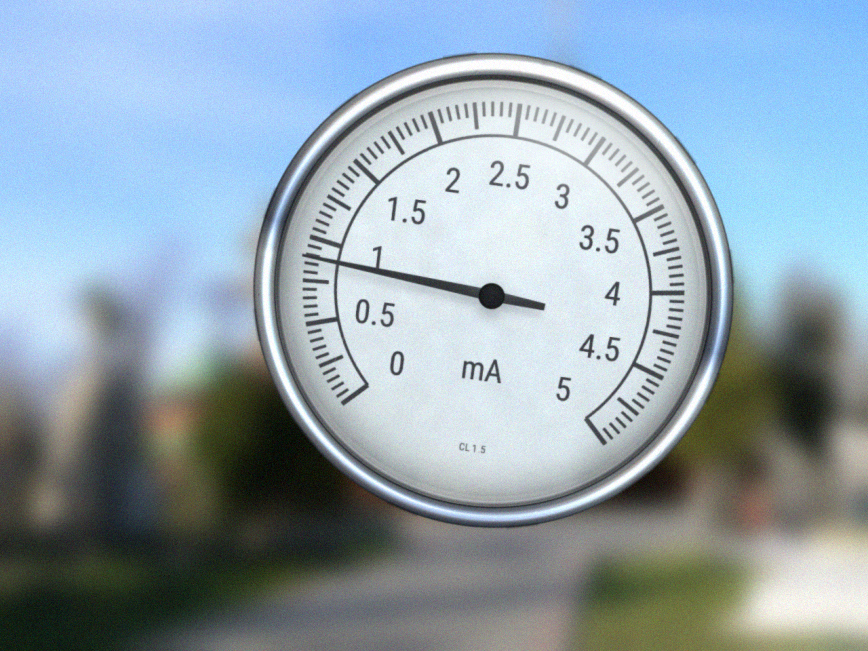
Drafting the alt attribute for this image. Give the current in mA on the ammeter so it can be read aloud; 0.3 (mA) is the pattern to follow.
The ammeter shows 0.9 (mA)
